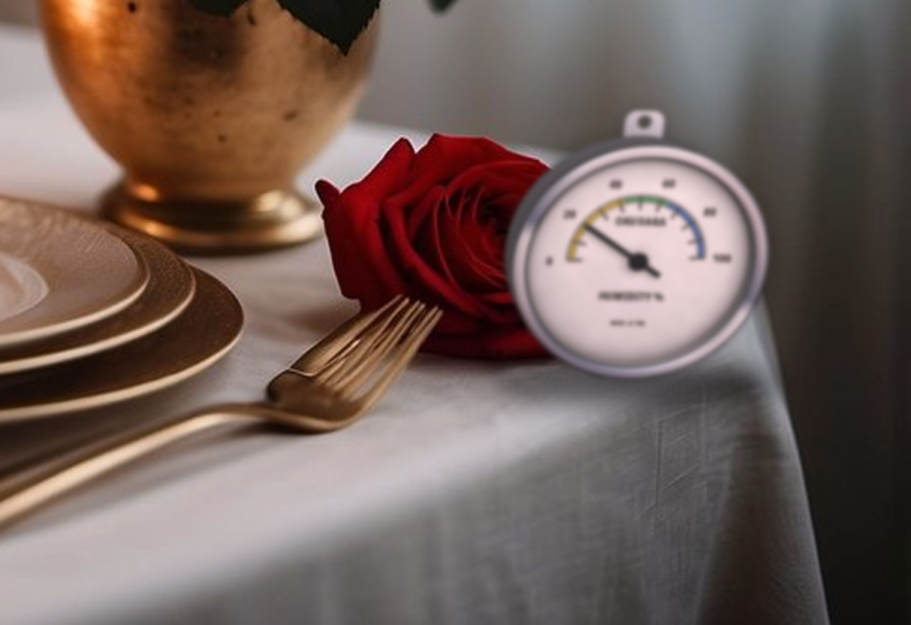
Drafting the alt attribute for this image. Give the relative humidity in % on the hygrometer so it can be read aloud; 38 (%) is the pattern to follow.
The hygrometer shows 20 (%)
